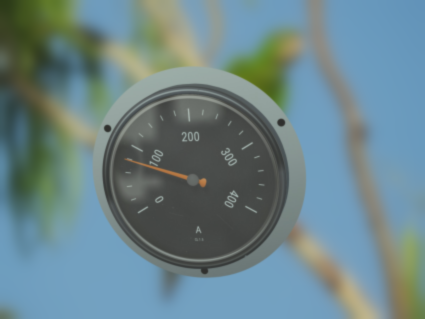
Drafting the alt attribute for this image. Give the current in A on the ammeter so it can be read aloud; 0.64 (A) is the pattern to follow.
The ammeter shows 80 (A)
